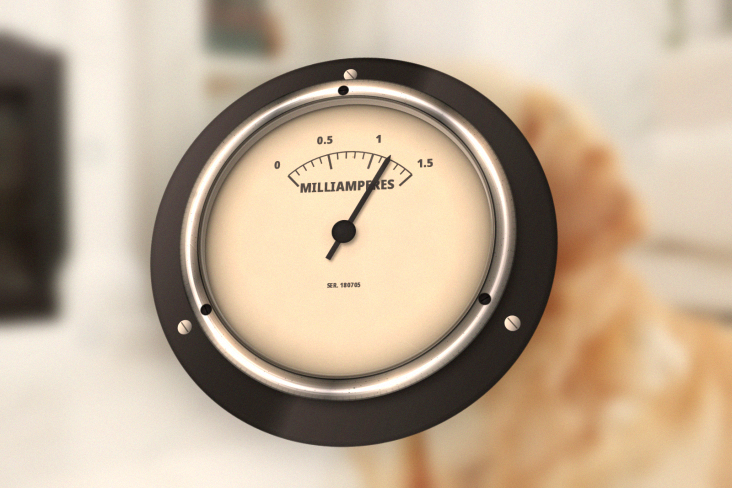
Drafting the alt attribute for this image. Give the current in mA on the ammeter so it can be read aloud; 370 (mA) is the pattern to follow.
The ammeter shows 1.2 (mA)
